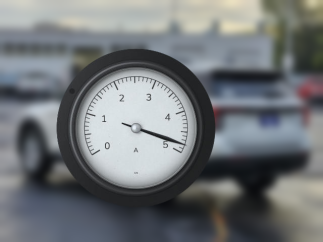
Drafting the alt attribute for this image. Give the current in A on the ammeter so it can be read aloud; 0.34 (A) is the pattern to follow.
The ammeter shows 4.8 (A)
